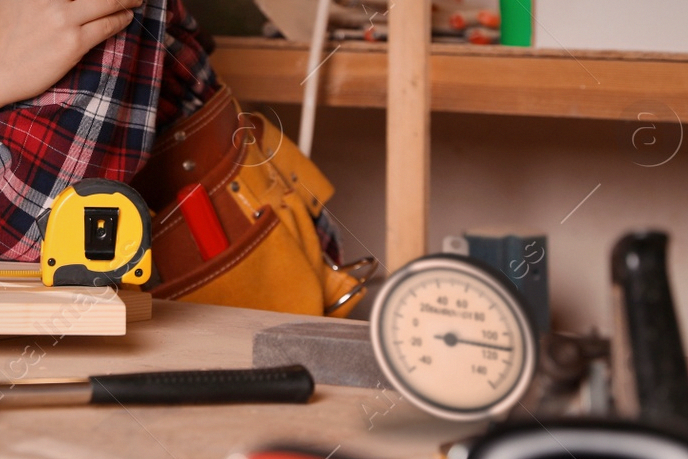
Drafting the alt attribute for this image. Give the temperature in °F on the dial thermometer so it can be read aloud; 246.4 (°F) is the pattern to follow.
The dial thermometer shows 110 (°F)
